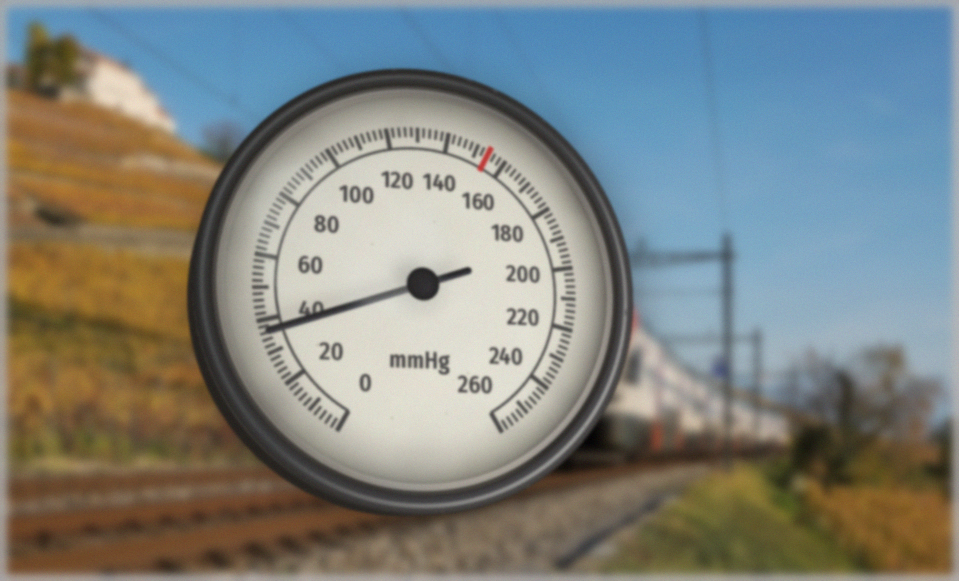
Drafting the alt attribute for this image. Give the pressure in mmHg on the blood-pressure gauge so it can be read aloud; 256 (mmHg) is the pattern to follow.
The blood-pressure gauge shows 36 (mmHg)
